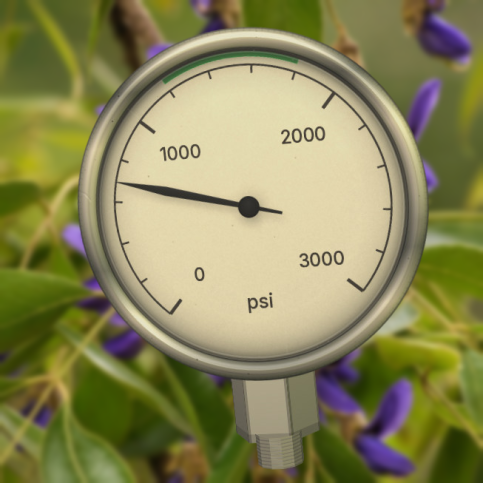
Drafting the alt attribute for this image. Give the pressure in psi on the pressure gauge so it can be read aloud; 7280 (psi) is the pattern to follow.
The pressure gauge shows 700 (psi)
